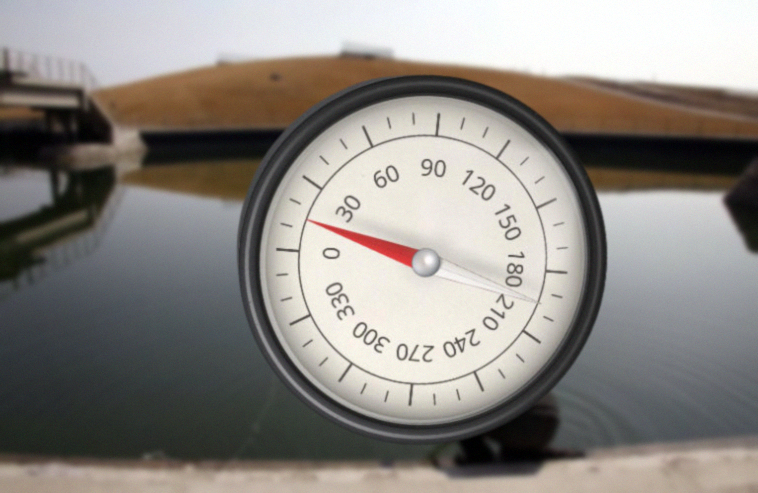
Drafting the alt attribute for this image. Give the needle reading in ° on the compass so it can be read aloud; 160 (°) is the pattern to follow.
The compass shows 15 (°)
